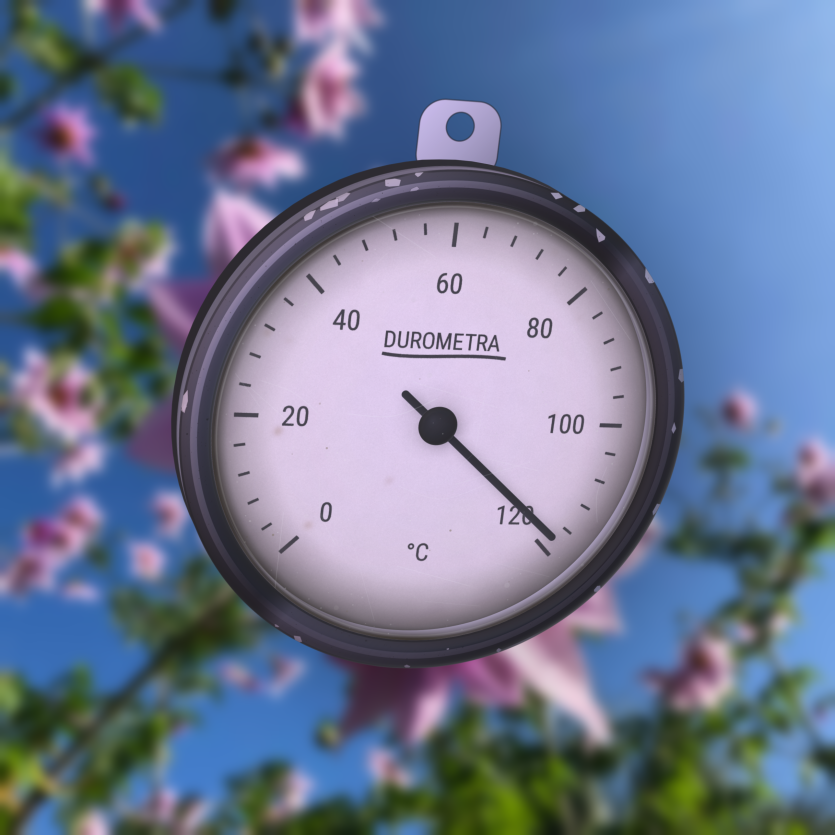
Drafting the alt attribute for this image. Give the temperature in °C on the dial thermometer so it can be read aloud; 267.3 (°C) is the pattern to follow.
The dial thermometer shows 118 (°C)
